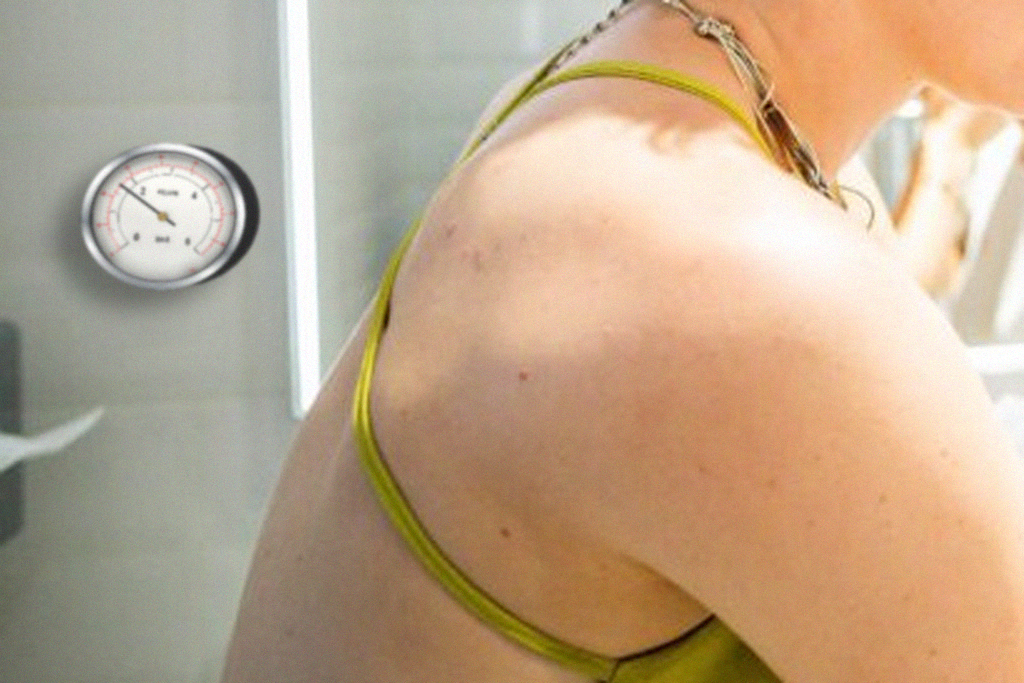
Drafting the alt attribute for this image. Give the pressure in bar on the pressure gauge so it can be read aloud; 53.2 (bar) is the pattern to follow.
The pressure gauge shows 1.75 (bar)
